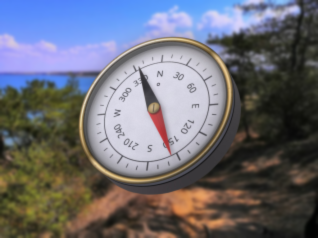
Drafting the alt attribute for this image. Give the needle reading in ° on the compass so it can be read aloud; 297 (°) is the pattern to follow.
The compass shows 155 (°)
